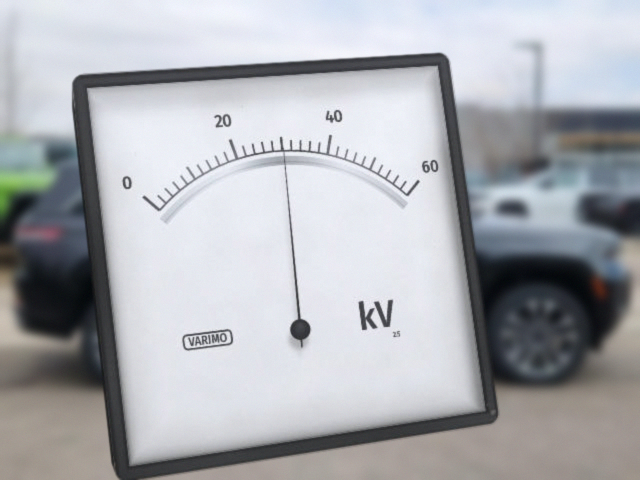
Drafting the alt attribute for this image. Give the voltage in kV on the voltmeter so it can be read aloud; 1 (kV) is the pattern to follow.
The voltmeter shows 30 (kV)
